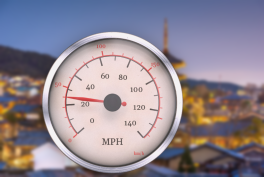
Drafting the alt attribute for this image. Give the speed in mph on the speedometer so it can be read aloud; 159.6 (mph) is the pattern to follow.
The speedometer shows 25 (mph)
